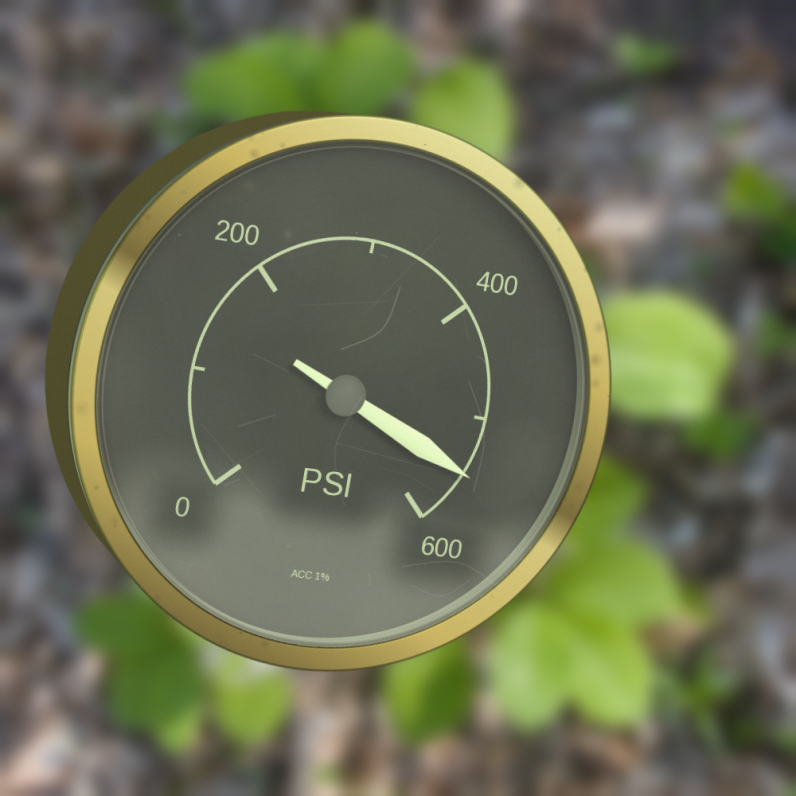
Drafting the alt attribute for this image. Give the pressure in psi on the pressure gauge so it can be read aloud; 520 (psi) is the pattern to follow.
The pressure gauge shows 550 (psi)
